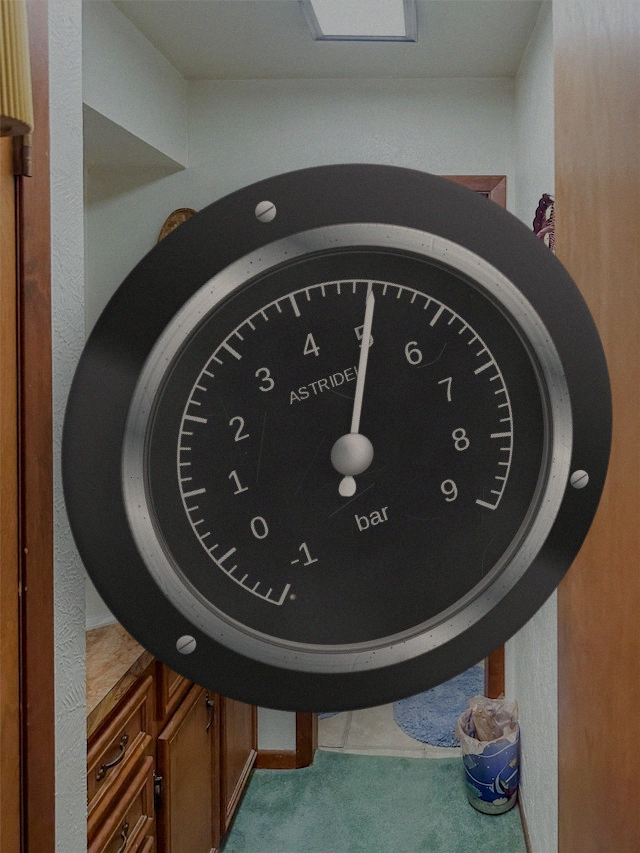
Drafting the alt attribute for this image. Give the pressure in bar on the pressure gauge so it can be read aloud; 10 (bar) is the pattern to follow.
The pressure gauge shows 5 (bar)
